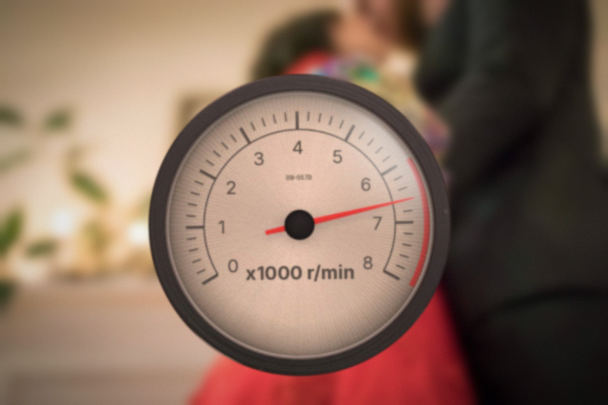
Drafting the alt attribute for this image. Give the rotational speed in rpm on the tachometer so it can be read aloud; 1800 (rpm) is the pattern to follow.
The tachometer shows 6600 (rpm)
